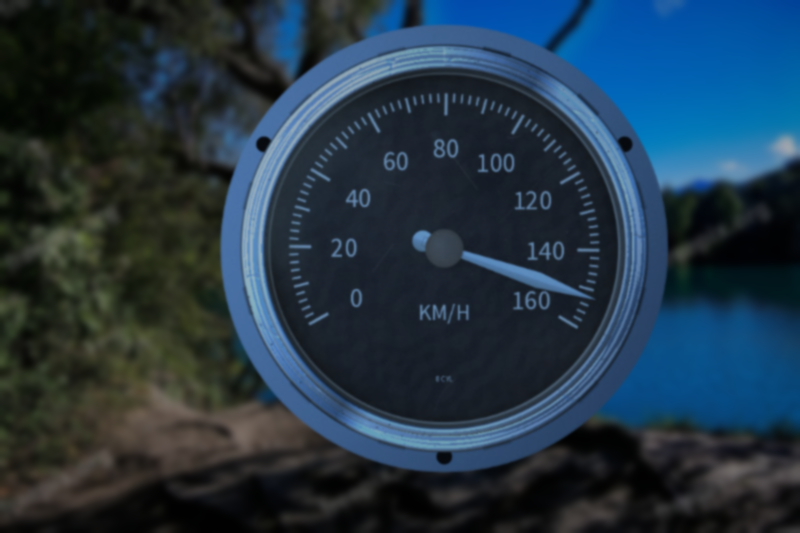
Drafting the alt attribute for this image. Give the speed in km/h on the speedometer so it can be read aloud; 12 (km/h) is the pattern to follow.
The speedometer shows 152 (km/h)
